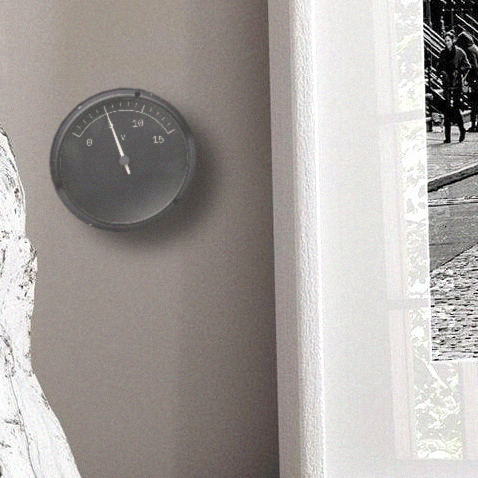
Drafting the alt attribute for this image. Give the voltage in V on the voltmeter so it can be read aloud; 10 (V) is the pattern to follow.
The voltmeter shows 5 (V)
